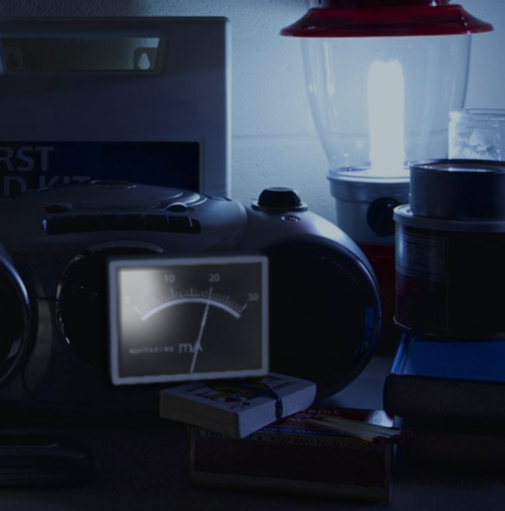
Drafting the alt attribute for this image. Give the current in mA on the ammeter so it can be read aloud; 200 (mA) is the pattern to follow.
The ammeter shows 20 (mA)
